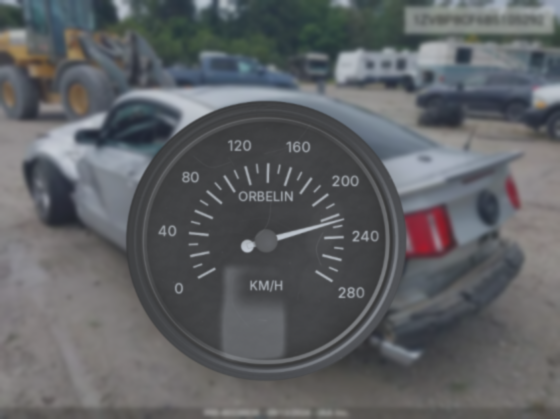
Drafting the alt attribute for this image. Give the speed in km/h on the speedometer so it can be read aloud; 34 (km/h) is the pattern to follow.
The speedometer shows 225 (km/h)
